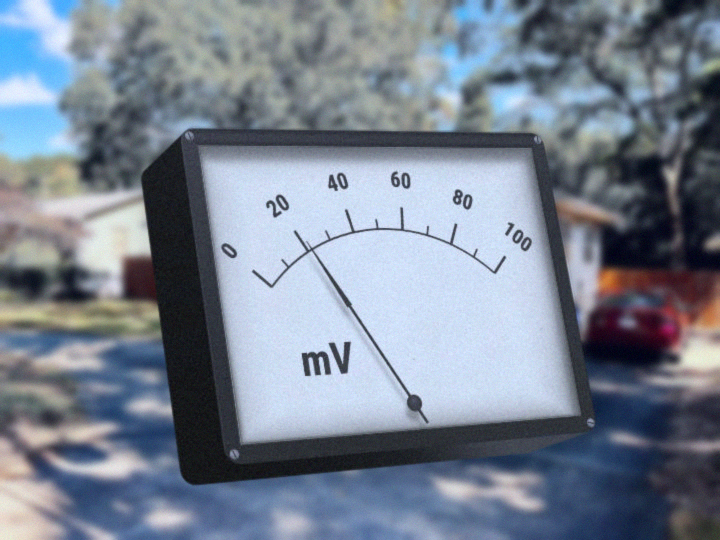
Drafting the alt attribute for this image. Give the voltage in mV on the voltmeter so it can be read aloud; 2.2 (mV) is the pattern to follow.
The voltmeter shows 20 (mV)
